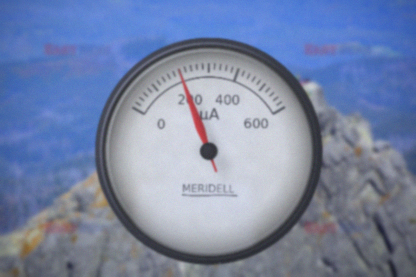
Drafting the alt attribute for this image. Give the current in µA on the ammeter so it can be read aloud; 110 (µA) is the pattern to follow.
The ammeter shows 200 (µA)
